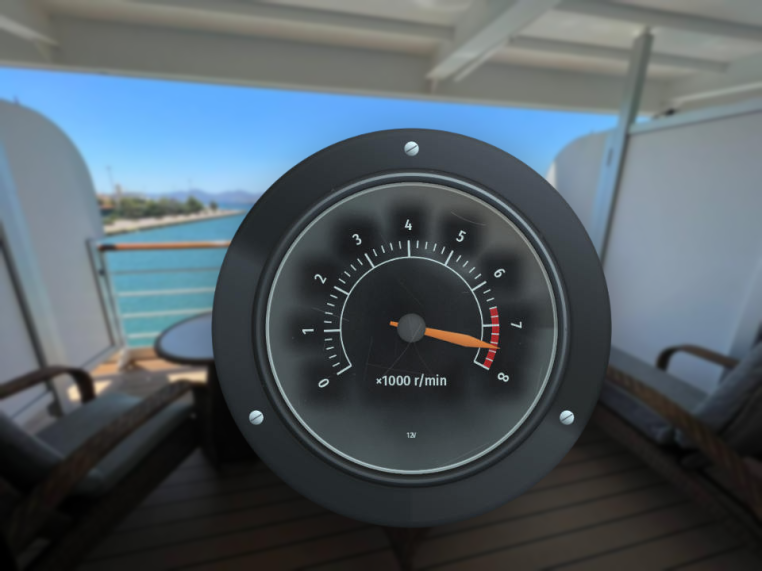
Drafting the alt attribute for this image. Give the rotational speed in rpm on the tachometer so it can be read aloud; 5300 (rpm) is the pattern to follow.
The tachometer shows 7500 (rpm)
